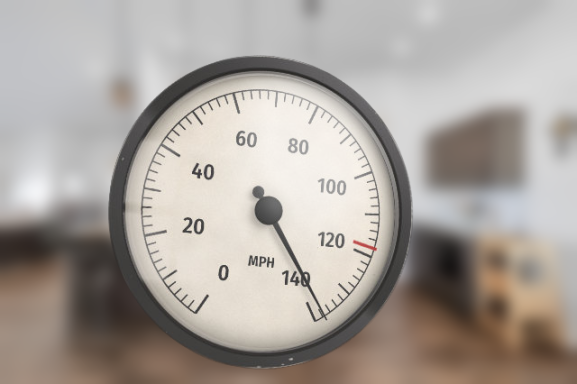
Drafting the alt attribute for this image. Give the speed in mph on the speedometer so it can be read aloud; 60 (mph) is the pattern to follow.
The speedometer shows 138 (mph)
